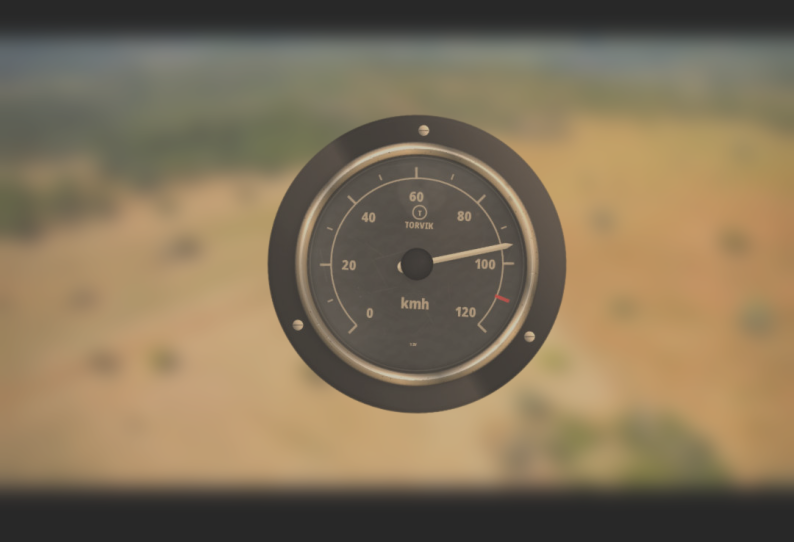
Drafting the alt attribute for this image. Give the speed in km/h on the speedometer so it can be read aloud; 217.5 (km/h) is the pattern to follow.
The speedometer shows 95 (km/h)
